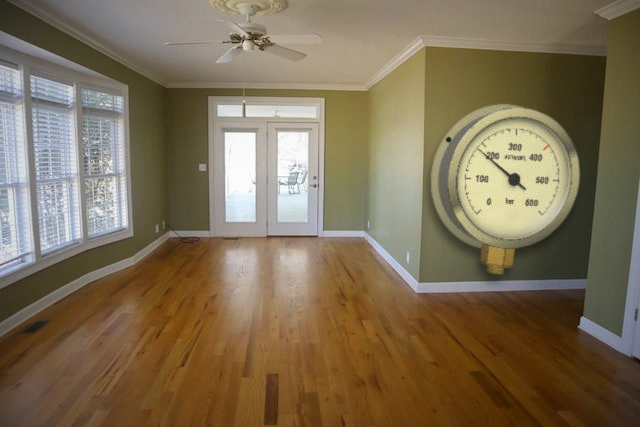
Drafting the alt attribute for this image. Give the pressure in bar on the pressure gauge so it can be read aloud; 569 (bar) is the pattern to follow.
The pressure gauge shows 180 (bar)
